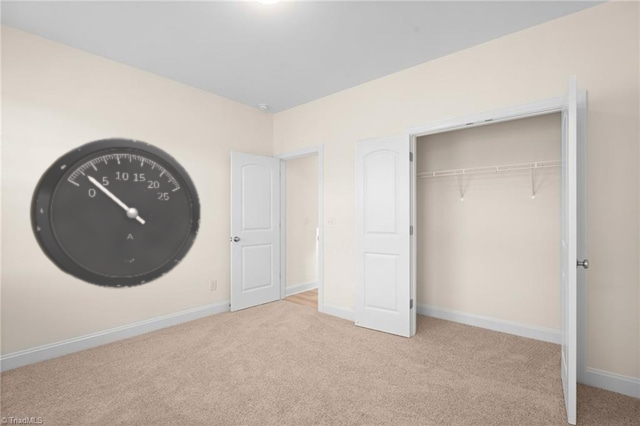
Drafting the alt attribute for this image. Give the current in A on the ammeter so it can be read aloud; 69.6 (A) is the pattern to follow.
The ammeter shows 2.5 (A)
